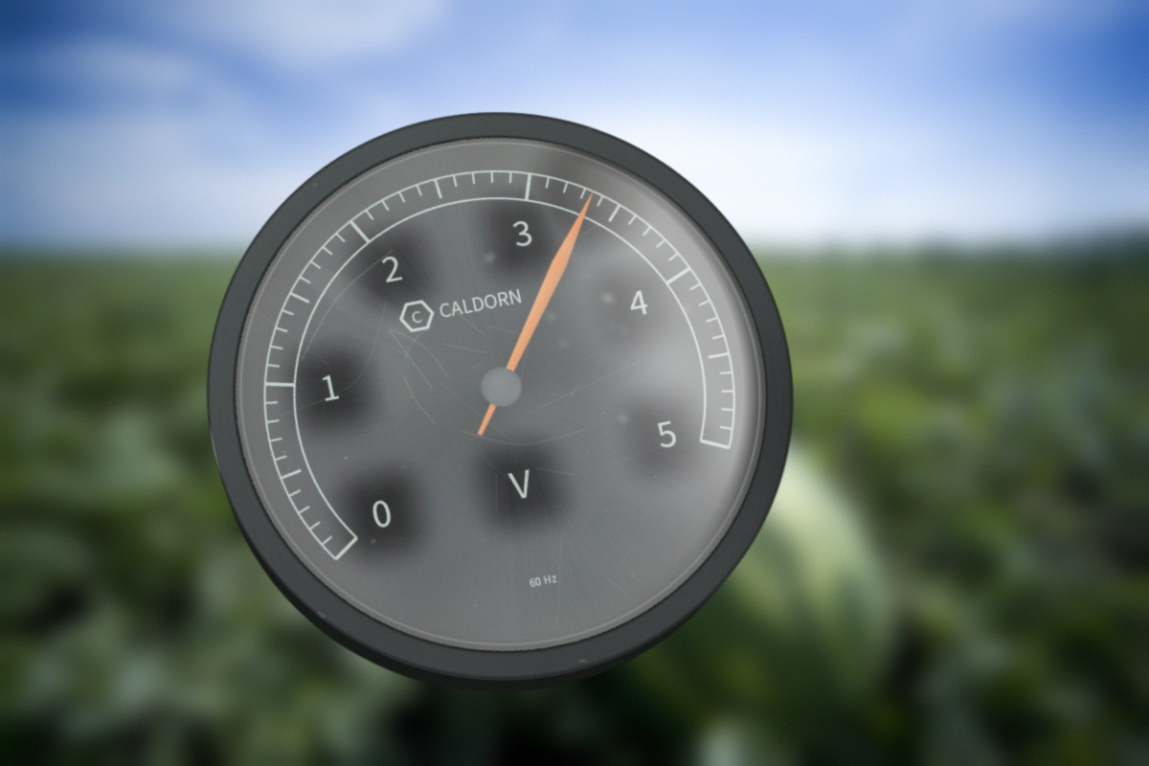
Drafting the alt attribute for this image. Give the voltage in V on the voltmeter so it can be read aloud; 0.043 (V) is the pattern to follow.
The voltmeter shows 3.35 (V)
